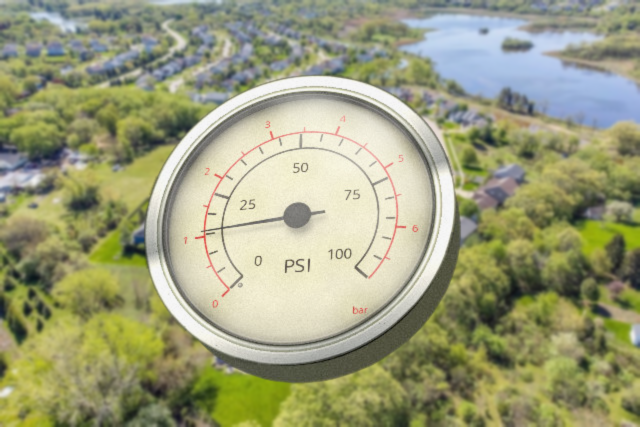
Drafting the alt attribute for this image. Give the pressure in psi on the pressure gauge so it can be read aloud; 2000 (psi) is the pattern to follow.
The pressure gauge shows 15 (psi)
